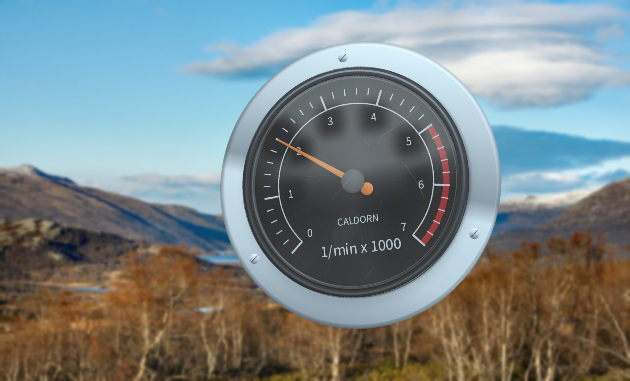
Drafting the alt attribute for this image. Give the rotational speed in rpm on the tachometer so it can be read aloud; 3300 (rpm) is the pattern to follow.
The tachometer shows 2000 (rpm)
